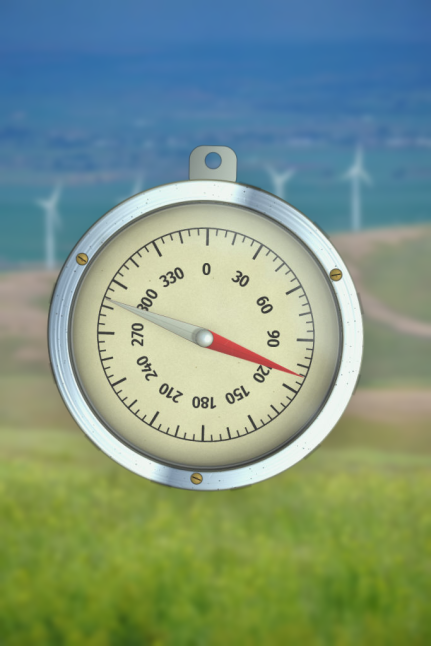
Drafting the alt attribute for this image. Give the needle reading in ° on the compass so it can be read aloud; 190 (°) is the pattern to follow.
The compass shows 110 (°)
